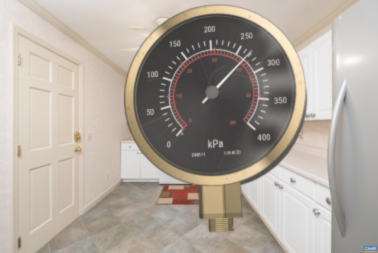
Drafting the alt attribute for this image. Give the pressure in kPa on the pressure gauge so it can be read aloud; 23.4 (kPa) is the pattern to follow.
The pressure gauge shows 270 (kPa)
